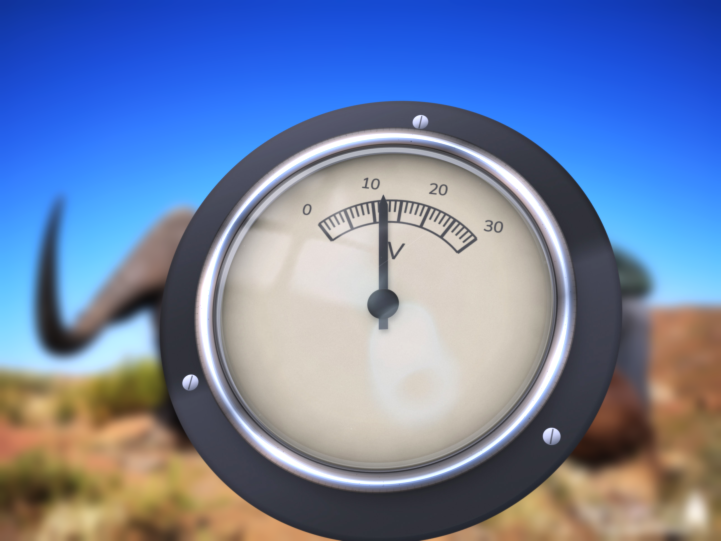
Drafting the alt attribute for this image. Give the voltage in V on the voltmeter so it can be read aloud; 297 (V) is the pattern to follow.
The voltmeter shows 12 (V)
